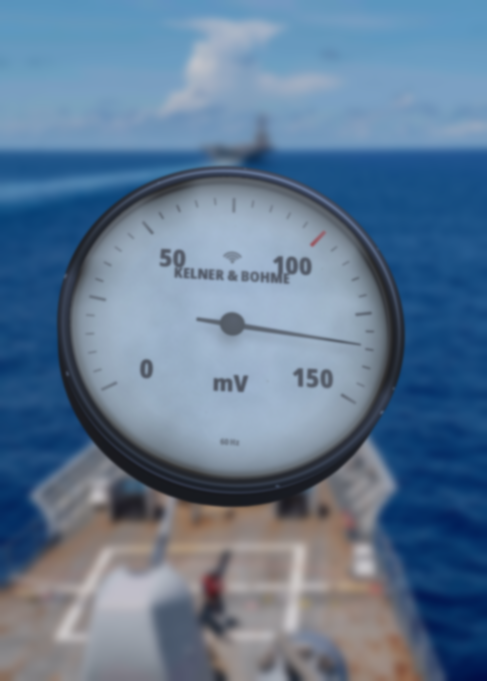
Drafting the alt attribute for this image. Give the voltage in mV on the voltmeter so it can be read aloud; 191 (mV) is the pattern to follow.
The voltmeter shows 135 (mV)
